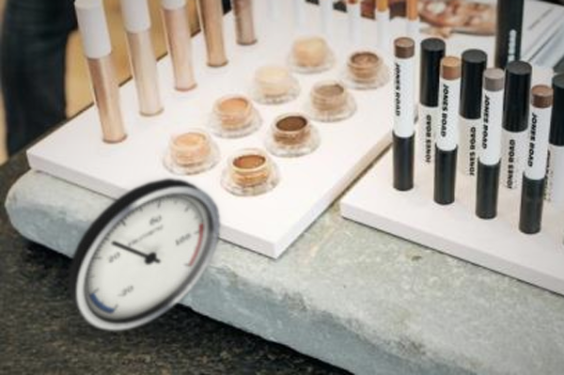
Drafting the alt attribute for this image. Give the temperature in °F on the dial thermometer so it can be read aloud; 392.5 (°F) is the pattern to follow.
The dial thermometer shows 30 (°F)
